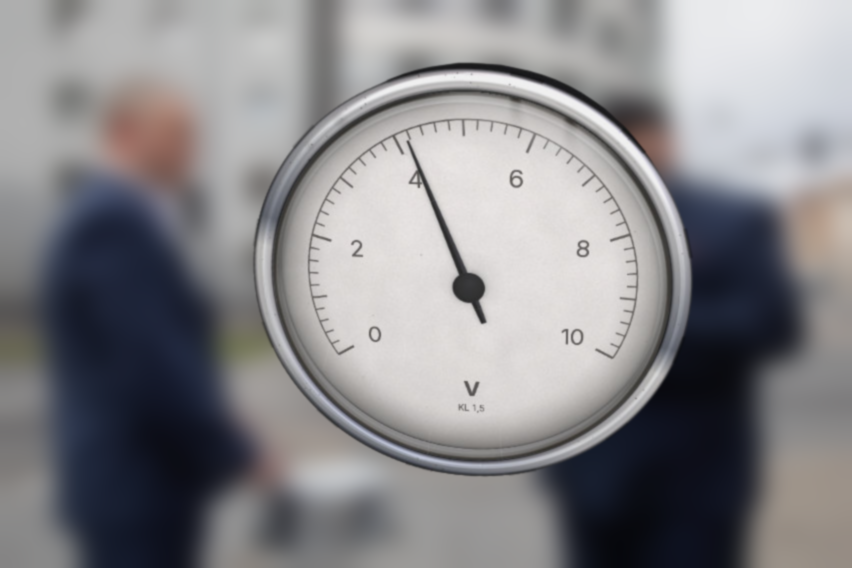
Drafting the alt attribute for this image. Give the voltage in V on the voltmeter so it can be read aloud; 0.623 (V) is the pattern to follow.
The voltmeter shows 4.2 (V)
